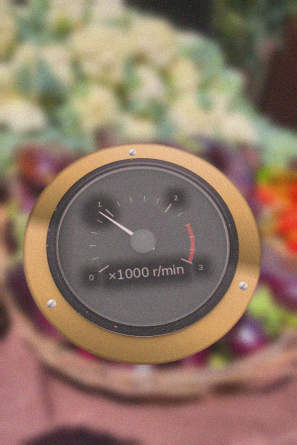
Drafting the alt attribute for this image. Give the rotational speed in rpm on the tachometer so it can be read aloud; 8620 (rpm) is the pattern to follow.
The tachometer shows 900 (rpm)
